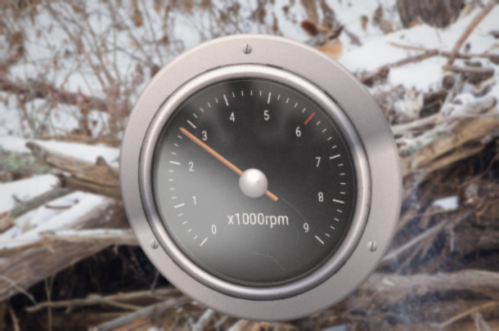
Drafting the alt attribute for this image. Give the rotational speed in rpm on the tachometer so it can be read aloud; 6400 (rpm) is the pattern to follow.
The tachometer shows 2800 (rpm)
